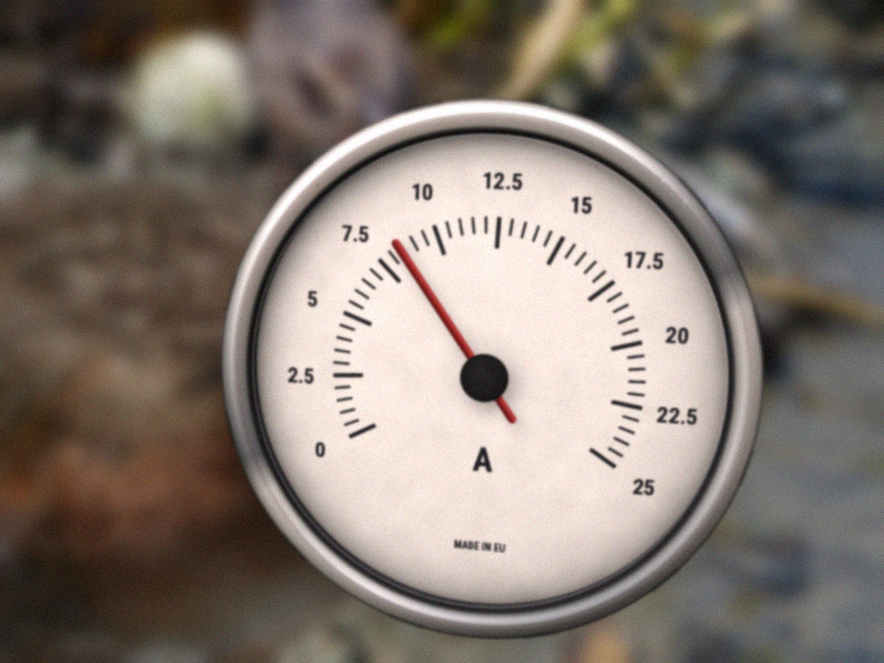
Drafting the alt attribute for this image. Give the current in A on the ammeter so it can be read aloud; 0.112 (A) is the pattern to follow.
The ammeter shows 8.5 (A)
